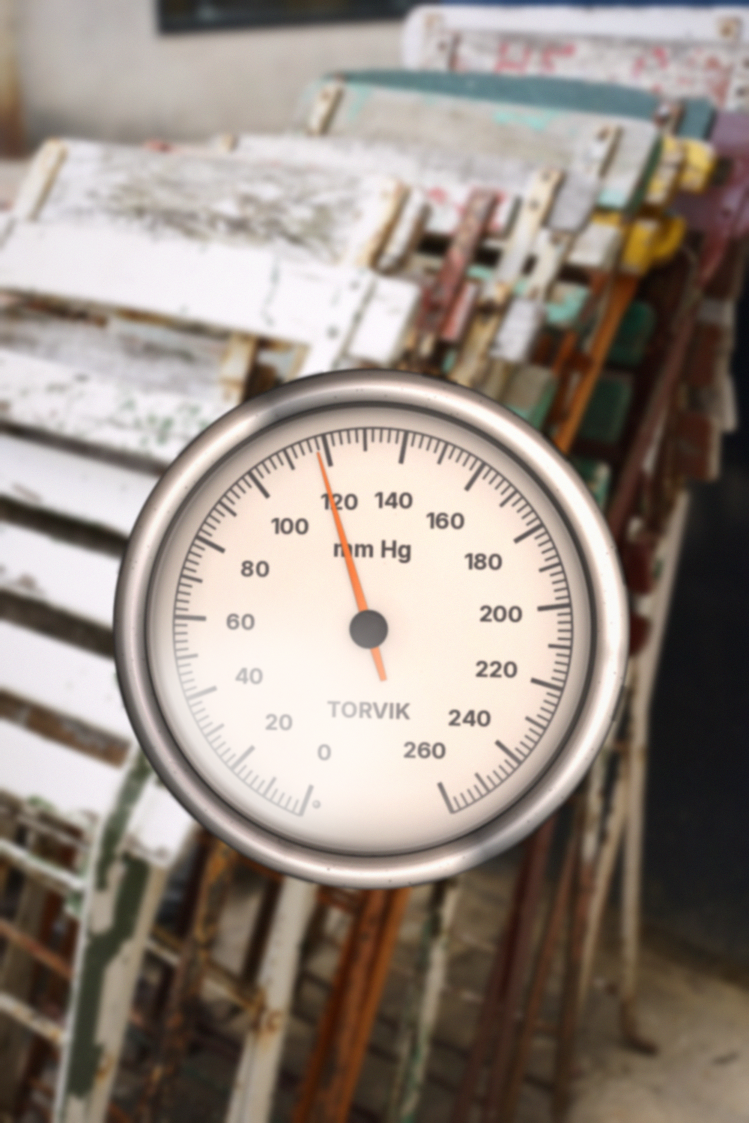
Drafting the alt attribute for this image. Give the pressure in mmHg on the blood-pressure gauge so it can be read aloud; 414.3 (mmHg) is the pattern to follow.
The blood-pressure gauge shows 118 (mmHg)
